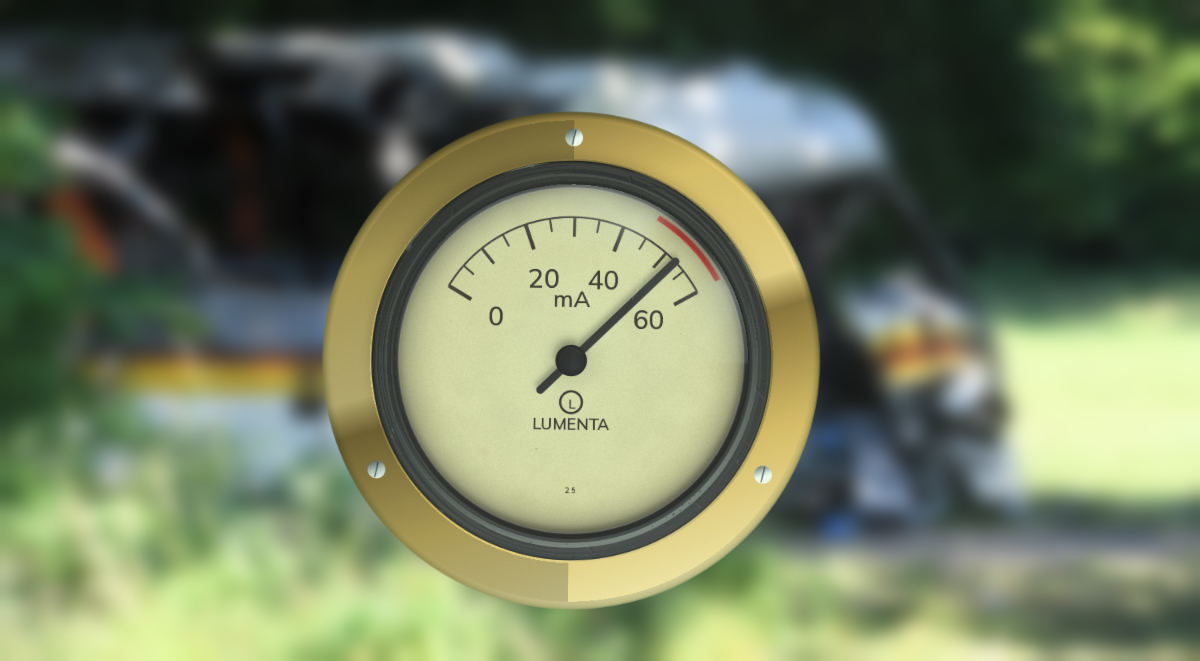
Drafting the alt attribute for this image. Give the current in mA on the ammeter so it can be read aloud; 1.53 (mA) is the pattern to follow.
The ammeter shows 52.5 (mA)
